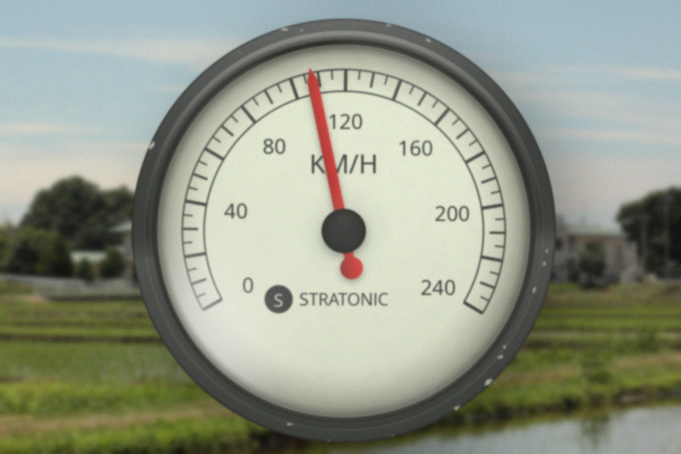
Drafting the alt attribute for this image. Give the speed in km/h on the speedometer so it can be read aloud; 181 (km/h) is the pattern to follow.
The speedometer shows 107.5 (km/h)
